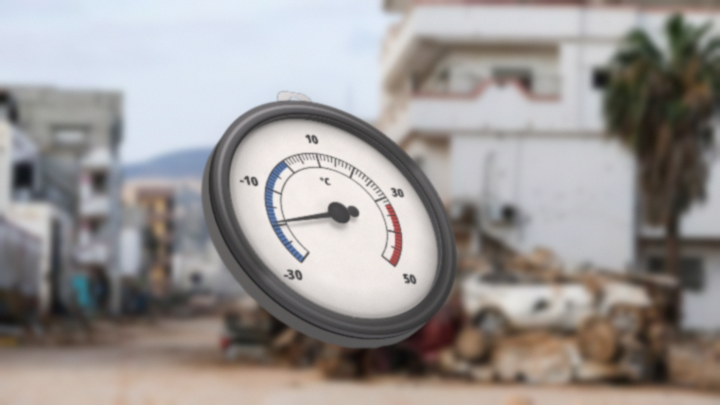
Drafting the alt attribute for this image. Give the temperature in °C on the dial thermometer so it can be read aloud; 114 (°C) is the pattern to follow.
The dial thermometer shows -20 (°C)
